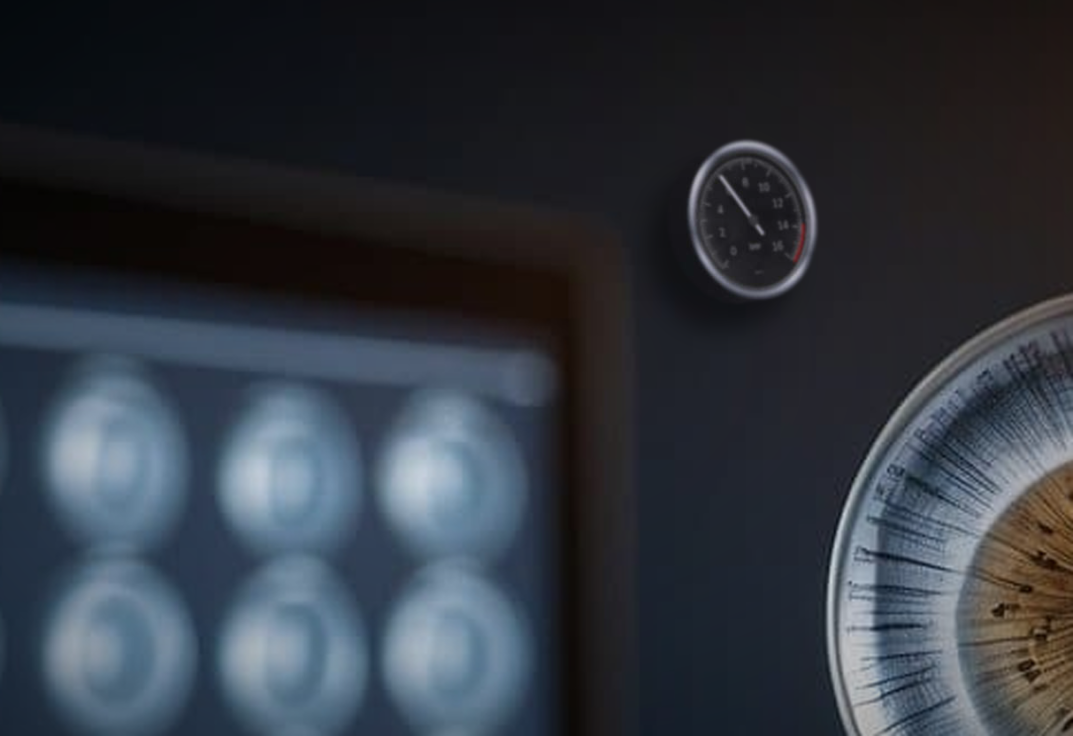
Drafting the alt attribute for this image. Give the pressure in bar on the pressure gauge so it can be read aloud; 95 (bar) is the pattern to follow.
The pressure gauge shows 6 (bar)
